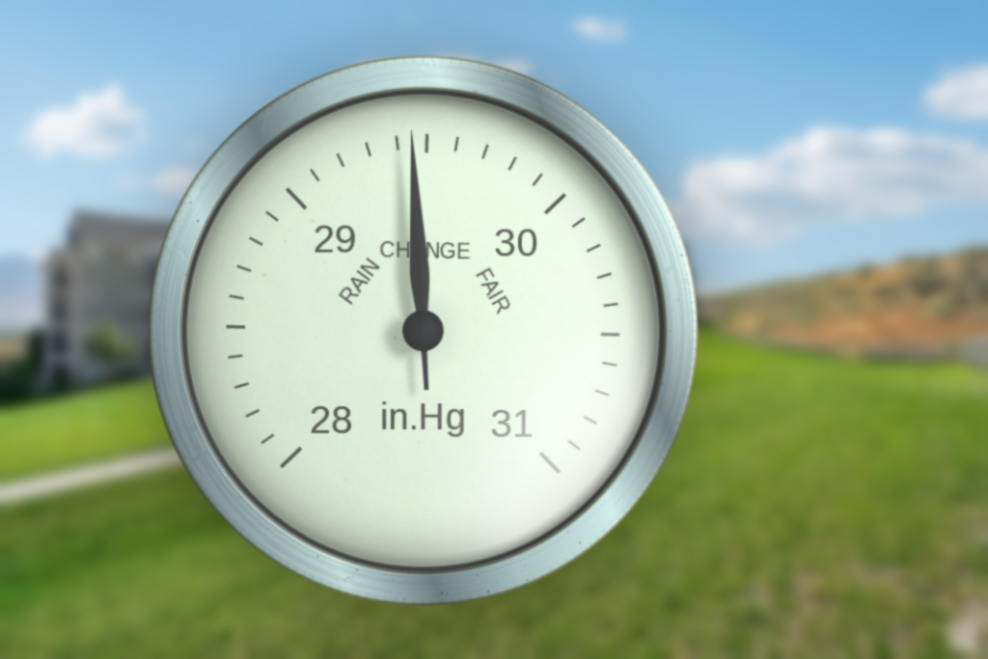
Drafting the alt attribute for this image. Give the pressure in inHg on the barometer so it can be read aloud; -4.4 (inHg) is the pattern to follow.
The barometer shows 29.45 (inHg)
